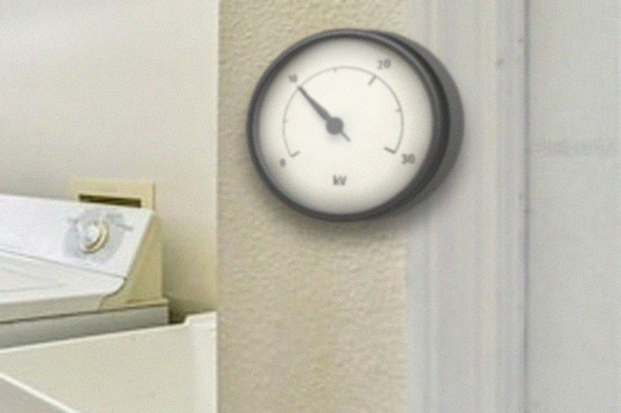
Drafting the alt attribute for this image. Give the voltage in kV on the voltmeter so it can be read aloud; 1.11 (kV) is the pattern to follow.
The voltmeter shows 10 (kV)
